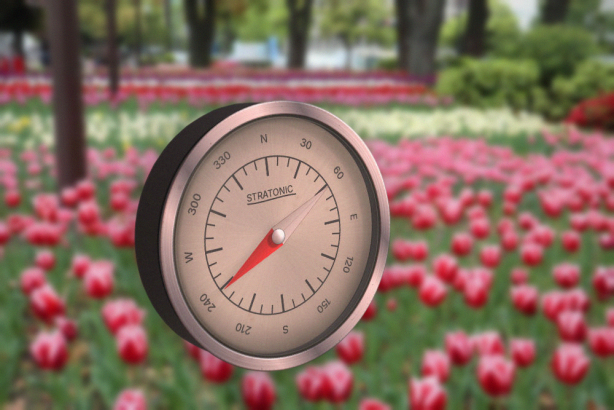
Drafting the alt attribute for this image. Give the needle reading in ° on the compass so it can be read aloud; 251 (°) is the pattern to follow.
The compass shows 240 (°)
